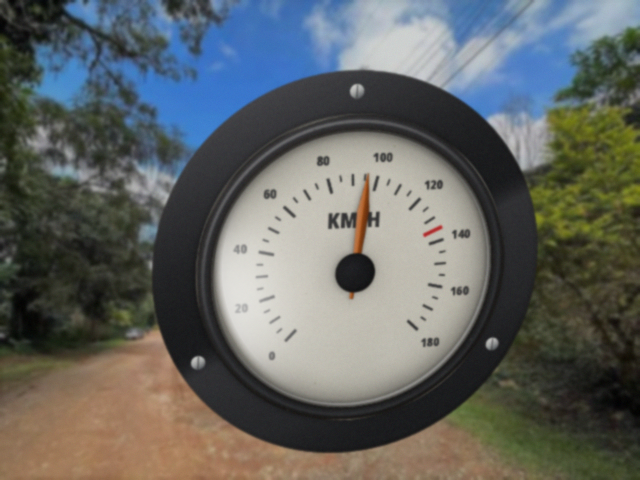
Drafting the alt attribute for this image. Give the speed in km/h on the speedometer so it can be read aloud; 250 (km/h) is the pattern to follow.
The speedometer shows 95 (km/h)
